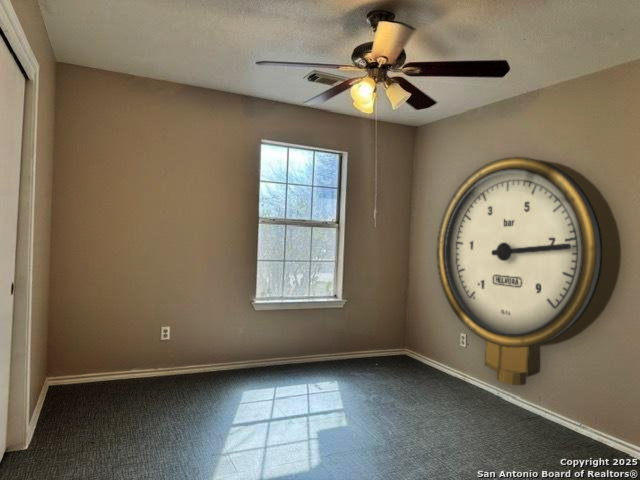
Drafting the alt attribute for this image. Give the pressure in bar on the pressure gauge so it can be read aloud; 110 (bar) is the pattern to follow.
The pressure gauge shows 7.2 (bar)
